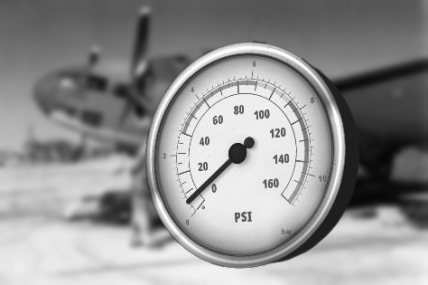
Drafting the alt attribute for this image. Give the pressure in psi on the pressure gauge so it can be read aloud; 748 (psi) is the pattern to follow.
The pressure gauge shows 5 (psi)
